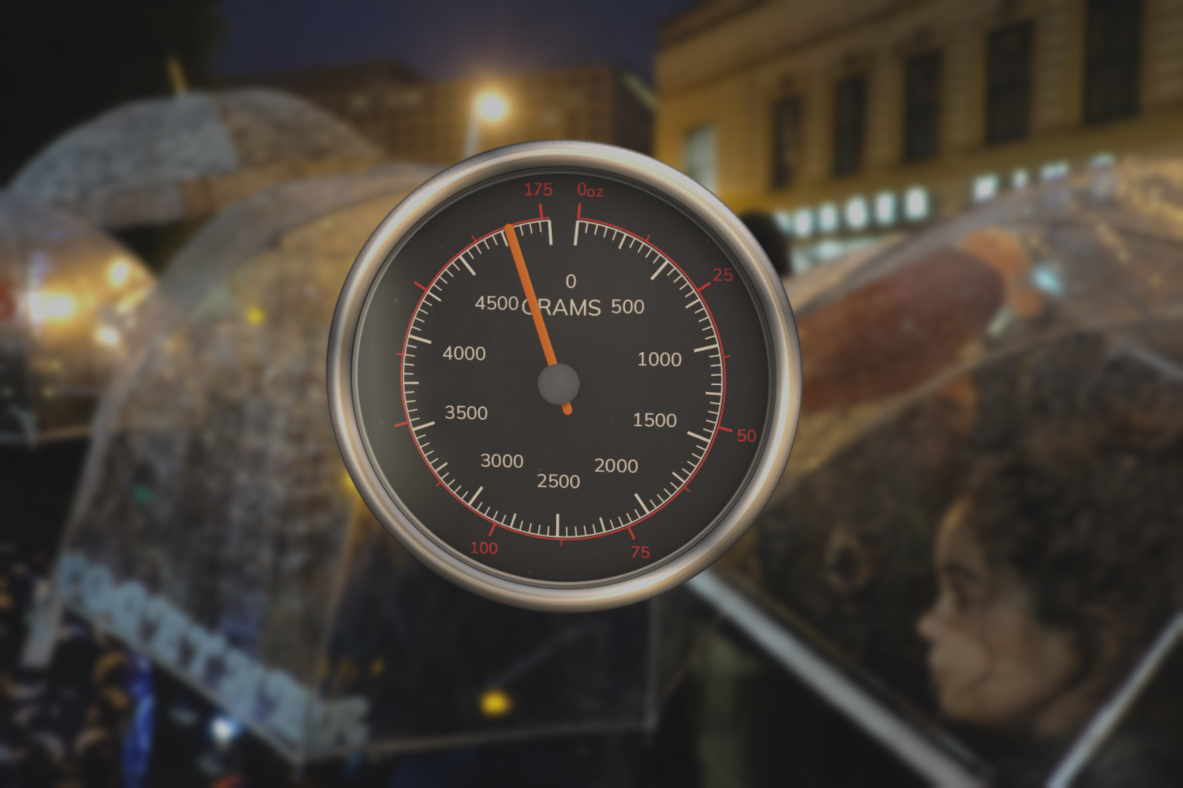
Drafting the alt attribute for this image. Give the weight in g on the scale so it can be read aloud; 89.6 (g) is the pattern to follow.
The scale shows 4800 (g)
